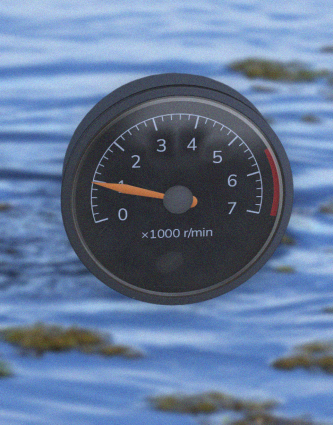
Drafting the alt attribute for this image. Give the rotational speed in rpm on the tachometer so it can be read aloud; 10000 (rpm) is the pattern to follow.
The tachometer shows 1000 (rpm)
